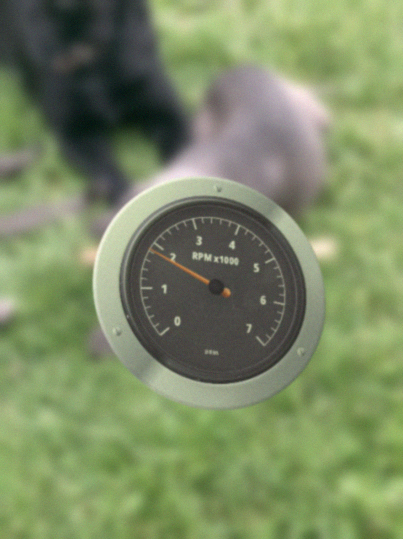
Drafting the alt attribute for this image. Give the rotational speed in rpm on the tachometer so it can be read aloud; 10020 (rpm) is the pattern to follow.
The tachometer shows 1800 (rpm)
